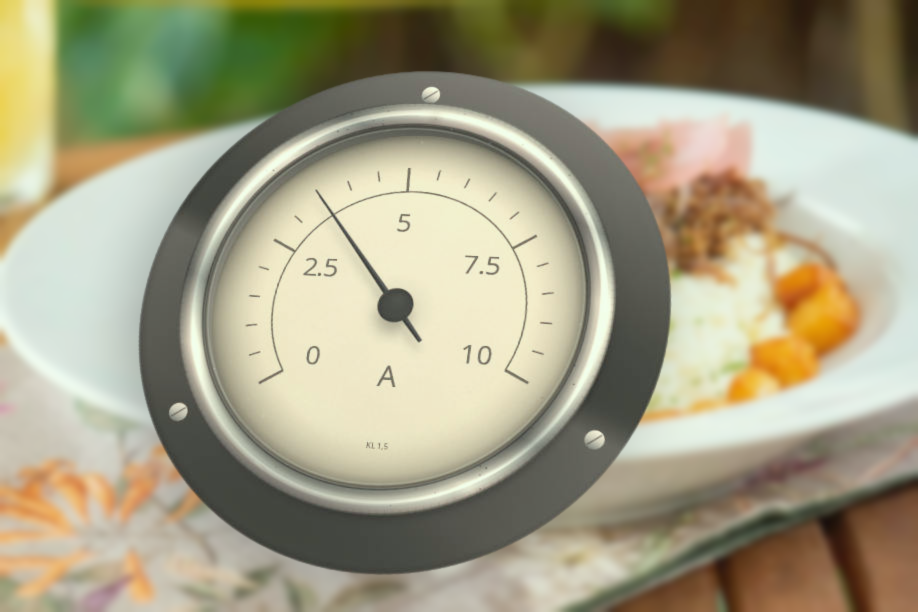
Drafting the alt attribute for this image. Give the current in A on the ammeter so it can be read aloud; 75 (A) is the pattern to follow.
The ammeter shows 3.5 (A)
